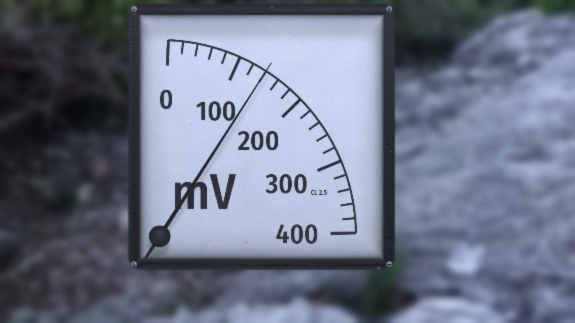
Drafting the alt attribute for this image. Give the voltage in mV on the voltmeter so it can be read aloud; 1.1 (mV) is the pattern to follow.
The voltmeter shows 140 (mV)
